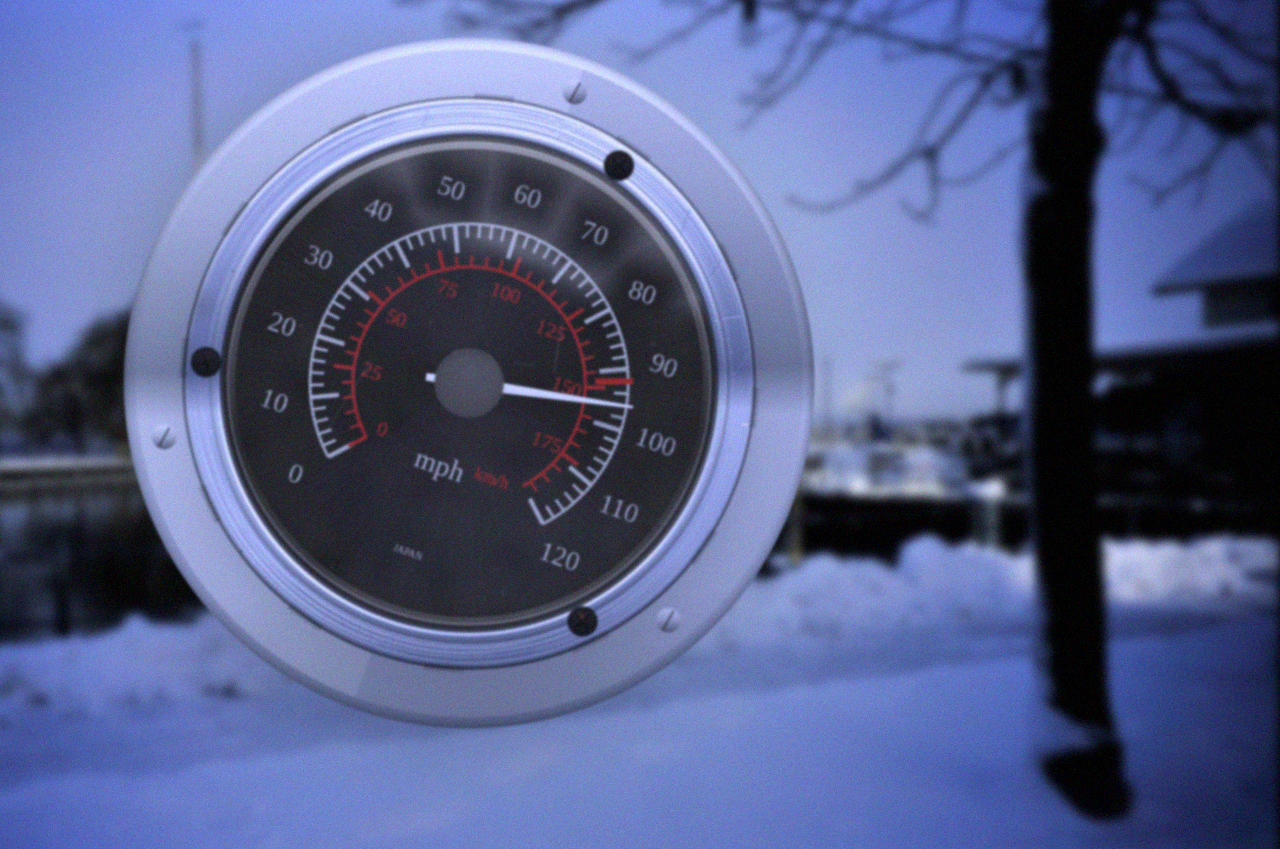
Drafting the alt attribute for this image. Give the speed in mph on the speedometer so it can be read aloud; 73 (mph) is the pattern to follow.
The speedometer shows 96 (mph)
